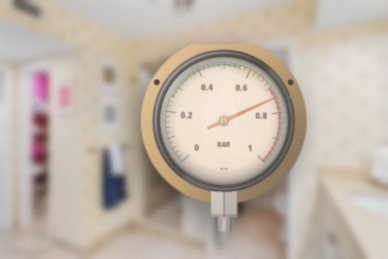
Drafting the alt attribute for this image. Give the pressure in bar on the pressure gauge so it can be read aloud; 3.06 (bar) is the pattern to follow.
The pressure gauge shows 0.74 (bar)
